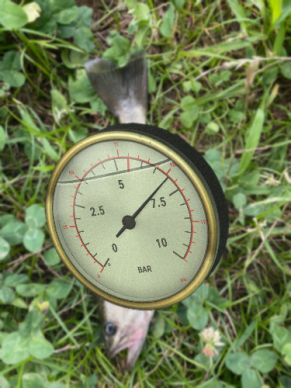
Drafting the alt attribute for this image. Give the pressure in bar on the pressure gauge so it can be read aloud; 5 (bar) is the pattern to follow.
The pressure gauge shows 7 (bar)
